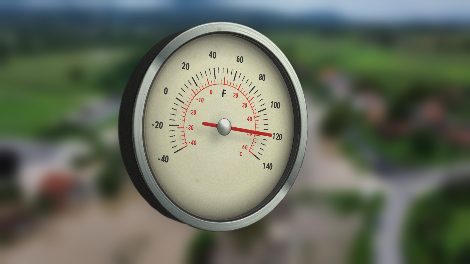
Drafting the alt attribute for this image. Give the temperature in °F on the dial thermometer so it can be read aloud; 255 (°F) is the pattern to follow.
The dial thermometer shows 120 (°F)
